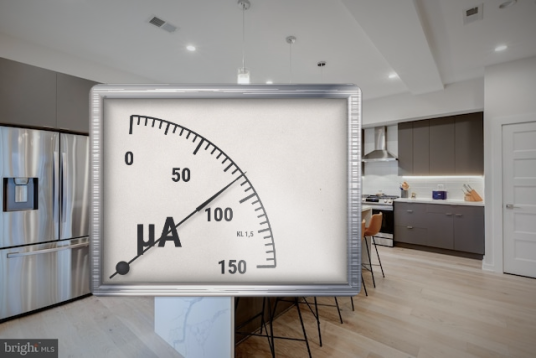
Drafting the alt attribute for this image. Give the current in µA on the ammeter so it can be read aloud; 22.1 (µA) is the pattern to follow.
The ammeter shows 85 (µA)
